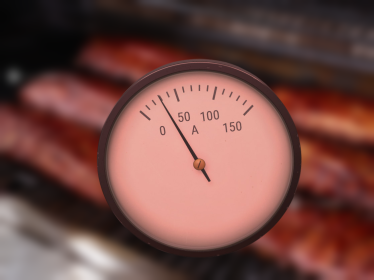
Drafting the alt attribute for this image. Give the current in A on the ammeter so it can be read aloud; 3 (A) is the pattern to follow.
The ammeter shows 30 (A)
